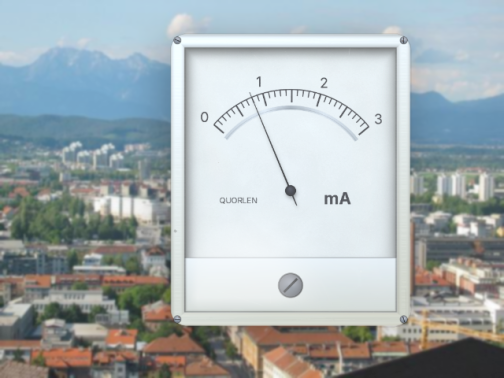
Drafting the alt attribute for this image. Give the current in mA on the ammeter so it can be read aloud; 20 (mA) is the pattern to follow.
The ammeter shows 0.8 (mA)
